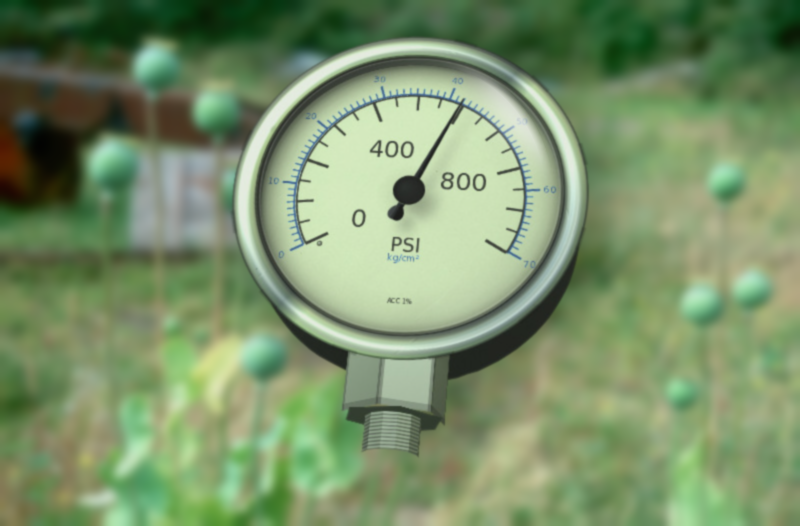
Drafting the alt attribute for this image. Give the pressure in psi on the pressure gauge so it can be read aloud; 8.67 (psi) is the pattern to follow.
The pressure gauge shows 600 (psi)
